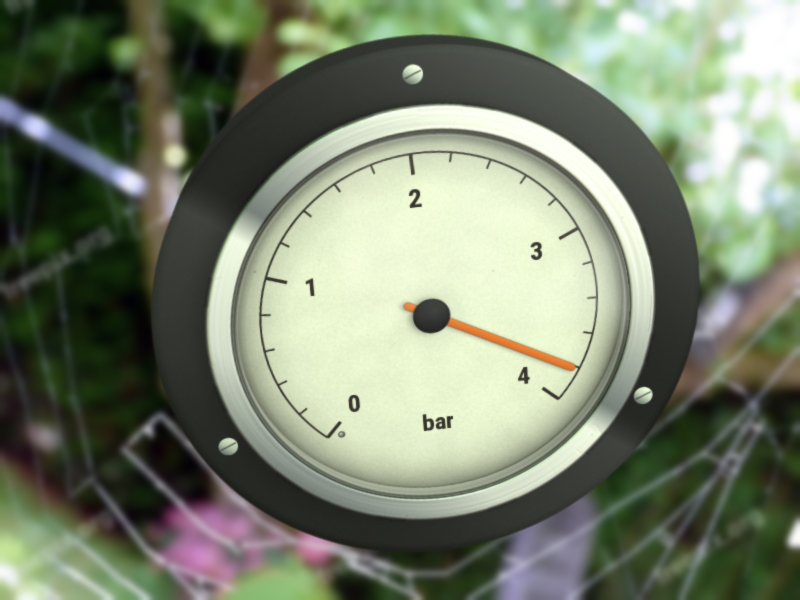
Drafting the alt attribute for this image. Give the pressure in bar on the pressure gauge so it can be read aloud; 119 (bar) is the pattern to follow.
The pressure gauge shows 3.8 (bar)
